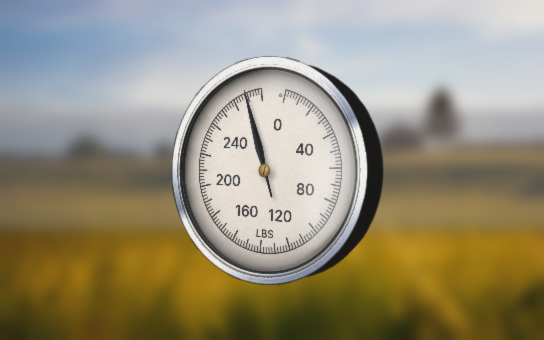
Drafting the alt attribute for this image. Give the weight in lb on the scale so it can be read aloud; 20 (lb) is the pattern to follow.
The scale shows 270 (lb)
